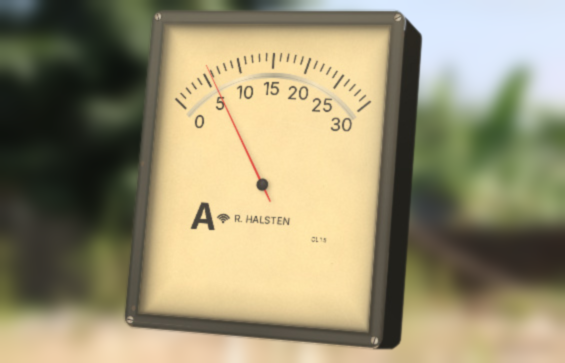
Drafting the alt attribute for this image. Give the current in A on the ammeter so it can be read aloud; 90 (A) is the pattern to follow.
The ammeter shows 6 (A)
